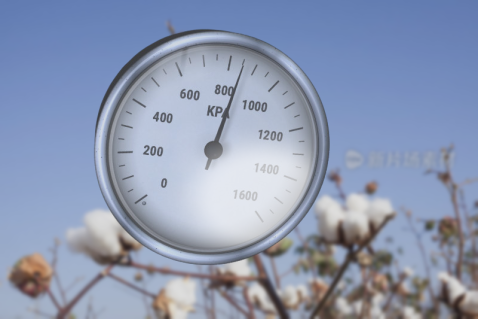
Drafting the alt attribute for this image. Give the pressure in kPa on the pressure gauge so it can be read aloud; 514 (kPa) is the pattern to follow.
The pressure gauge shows 850 (kPa)
